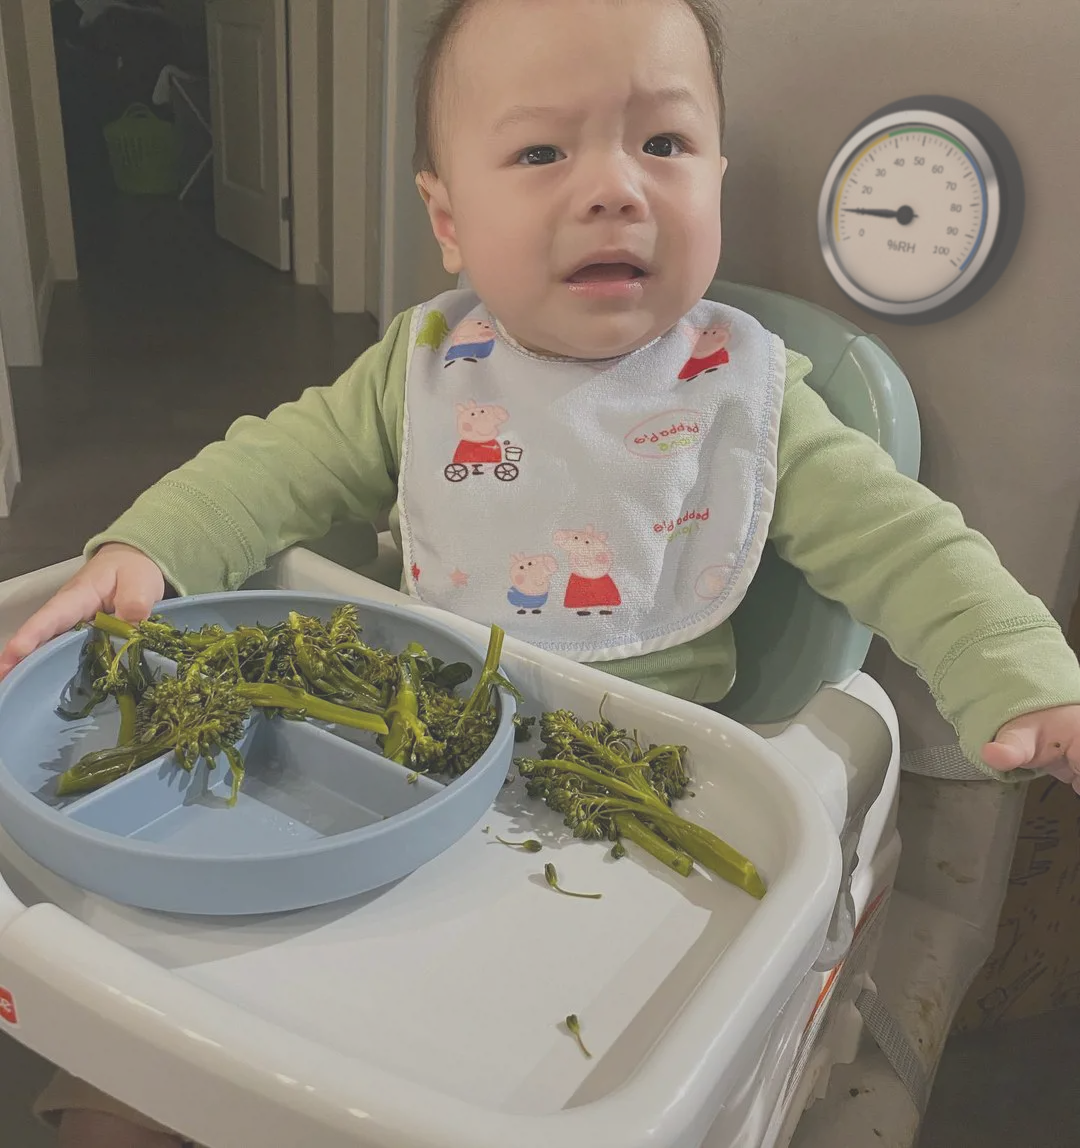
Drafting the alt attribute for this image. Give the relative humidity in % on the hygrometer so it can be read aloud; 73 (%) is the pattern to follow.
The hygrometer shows 10 (%)
